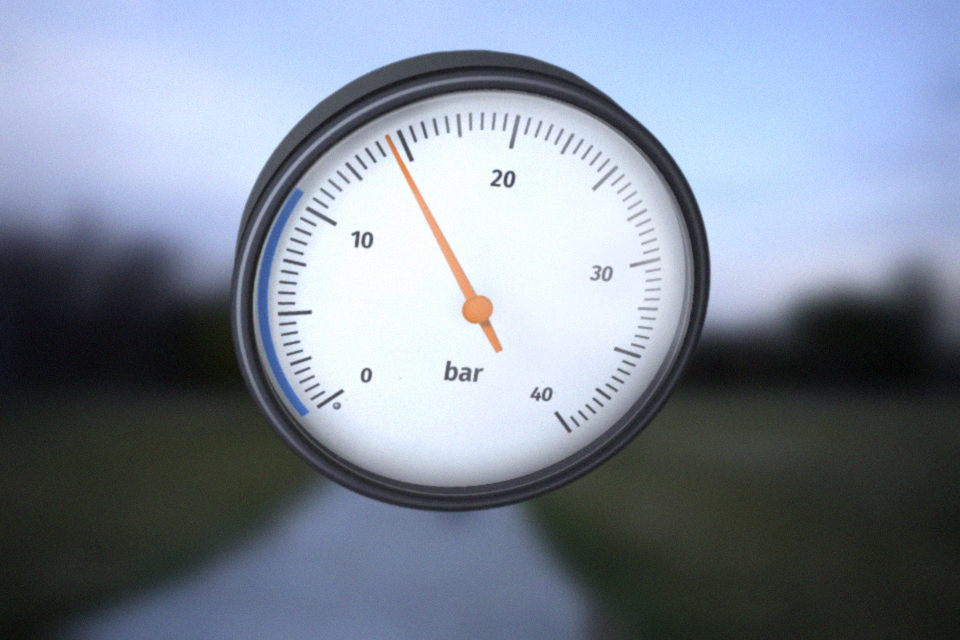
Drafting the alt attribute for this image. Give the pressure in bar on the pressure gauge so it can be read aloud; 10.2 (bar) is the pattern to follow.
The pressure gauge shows 14.5 (bar)
